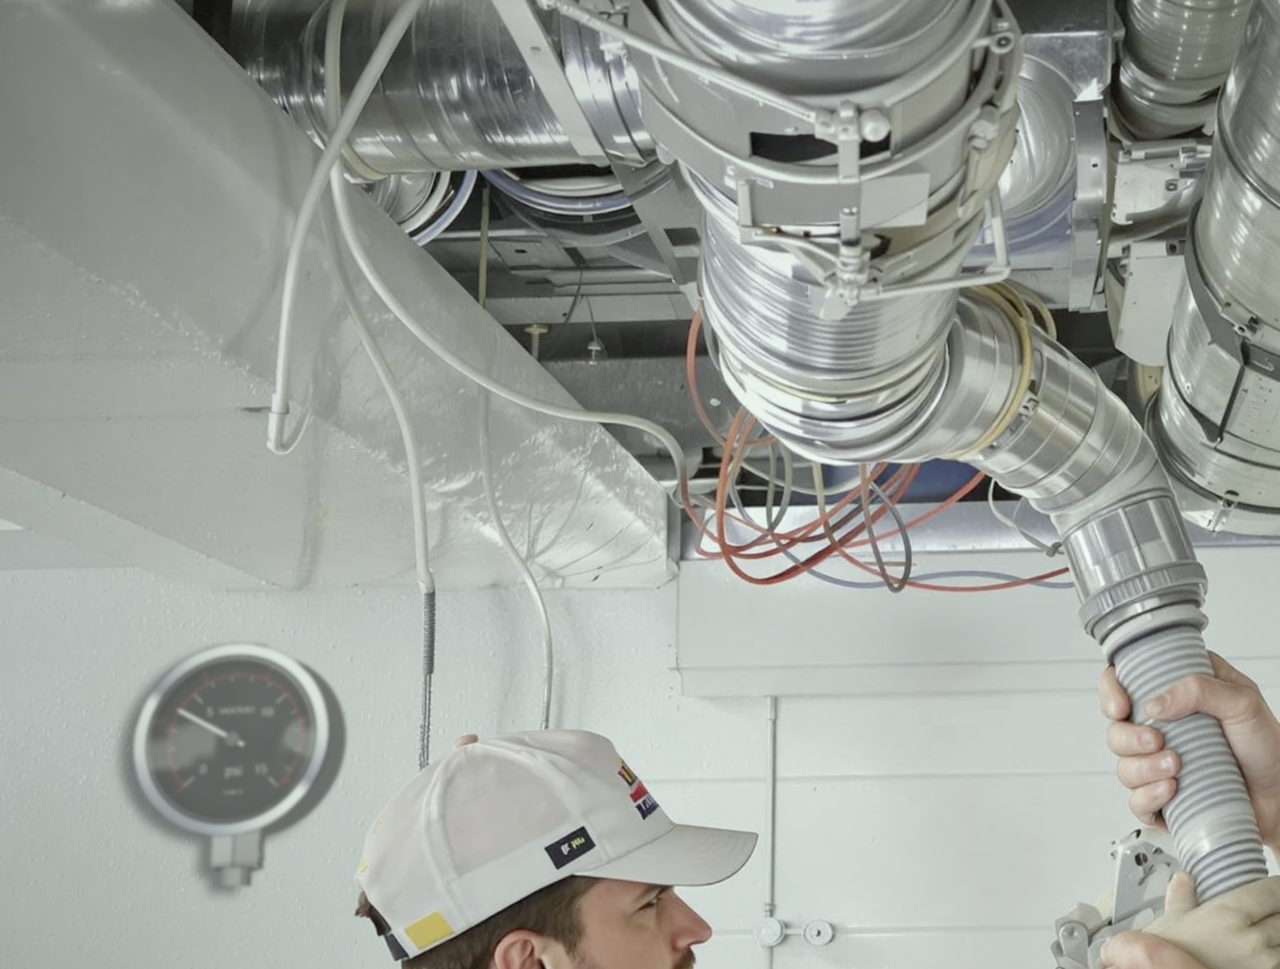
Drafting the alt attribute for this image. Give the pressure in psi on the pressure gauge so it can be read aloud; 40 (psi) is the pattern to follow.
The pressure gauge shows 4 (psi)
